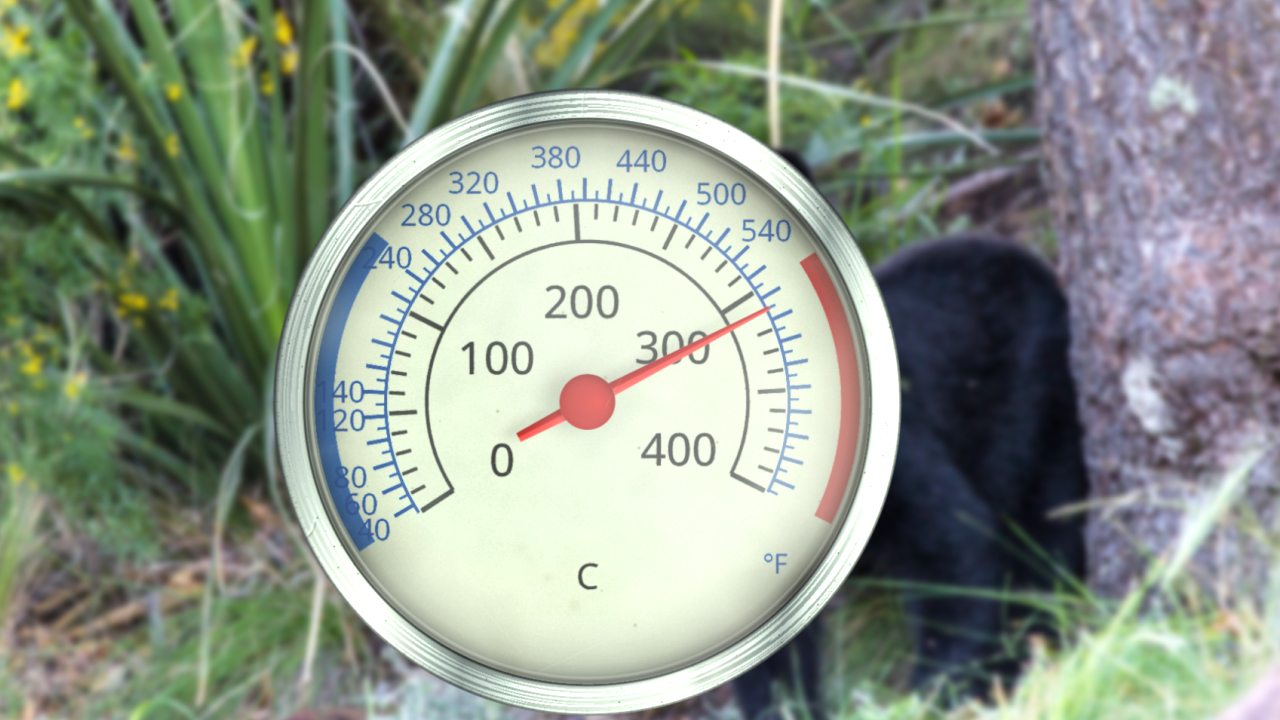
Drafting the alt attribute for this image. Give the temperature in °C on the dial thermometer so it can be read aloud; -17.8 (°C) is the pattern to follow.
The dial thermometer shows 310 (°C)
